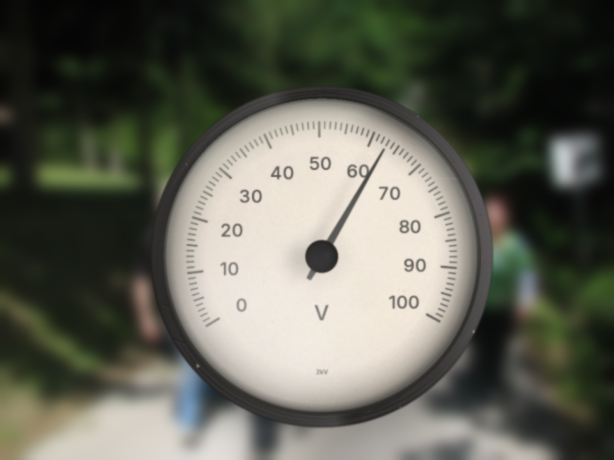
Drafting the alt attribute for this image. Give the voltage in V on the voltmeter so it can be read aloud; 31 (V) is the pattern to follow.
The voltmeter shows 63 (V)
